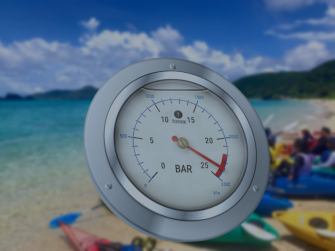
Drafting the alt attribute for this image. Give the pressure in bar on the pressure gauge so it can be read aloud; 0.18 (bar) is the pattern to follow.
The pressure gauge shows 24 (bar)
